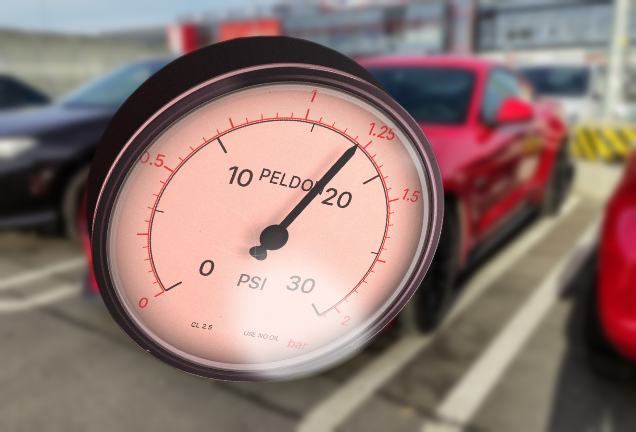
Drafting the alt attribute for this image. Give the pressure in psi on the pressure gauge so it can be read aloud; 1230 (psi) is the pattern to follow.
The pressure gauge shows 17.5 (psi)
